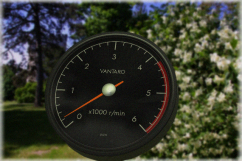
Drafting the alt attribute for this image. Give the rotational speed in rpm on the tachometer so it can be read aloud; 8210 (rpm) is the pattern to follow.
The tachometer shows 200 (rpm)
